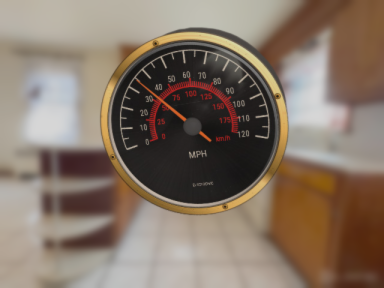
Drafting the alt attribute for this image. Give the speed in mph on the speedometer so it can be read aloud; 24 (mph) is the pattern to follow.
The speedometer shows 35 (mph)
